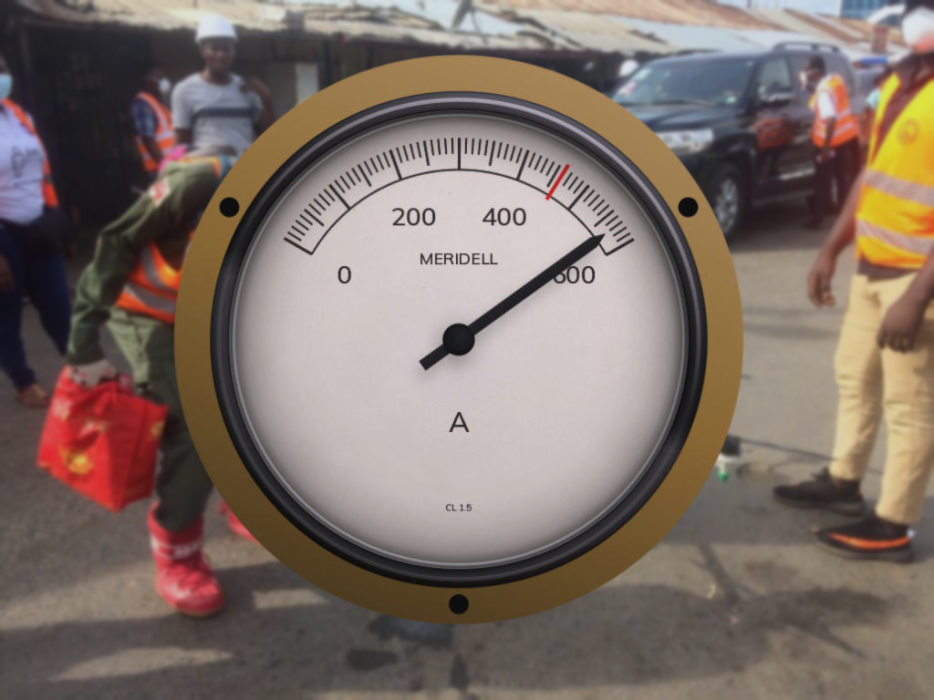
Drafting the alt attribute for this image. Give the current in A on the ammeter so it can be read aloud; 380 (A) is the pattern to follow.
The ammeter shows 570 (A)
